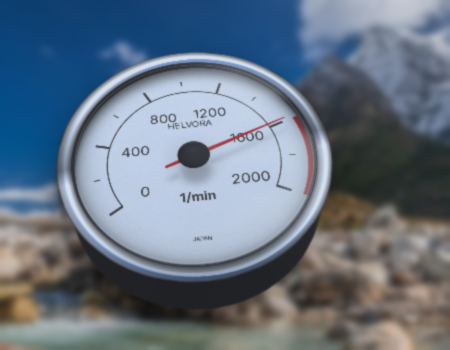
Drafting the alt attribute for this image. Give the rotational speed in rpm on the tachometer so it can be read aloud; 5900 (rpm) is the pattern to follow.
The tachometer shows 1600 (rpm)
